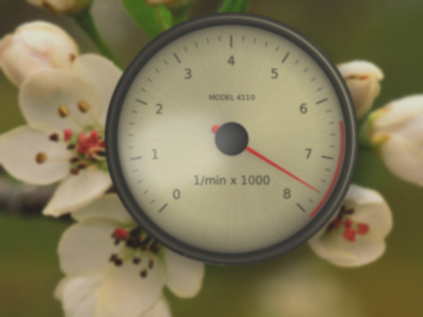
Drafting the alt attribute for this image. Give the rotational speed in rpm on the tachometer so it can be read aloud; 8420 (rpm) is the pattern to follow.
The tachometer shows 7600 (rpm)
